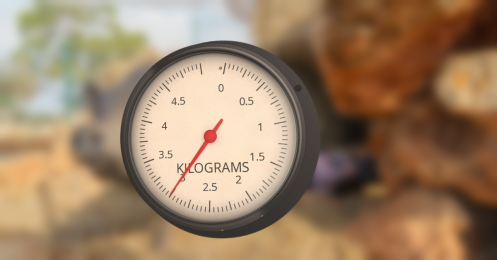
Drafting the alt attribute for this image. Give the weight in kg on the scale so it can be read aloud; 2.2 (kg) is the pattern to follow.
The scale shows 3 (kg)
